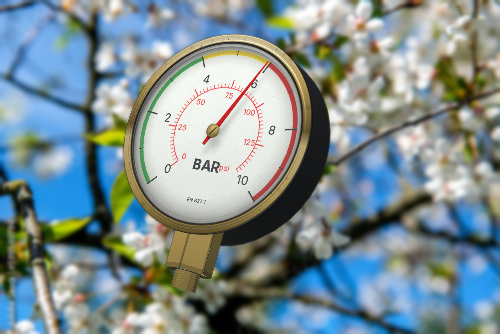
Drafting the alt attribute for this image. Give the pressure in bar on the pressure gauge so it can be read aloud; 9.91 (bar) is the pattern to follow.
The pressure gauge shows 6 (bar)
